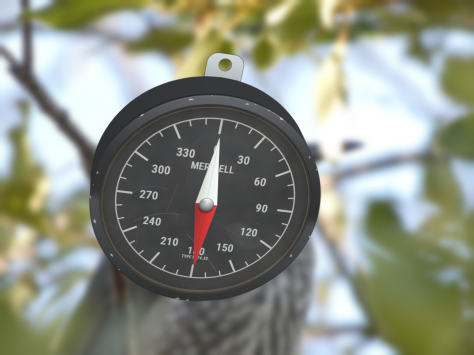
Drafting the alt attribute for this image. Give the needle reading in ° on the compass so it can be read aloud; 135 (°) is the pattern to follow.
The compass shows 180 (°)
